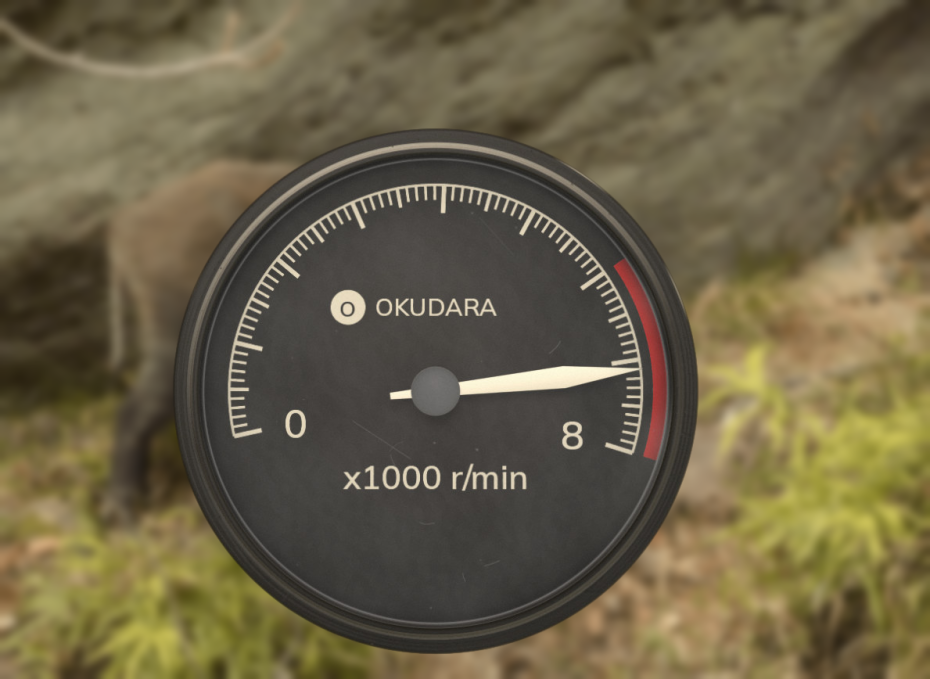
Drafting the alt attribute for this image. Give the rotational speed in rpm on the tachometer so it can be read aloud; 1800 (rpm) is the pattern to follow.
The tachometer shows 7100 (rpm)
